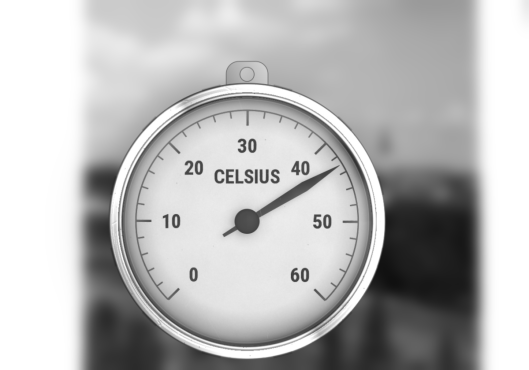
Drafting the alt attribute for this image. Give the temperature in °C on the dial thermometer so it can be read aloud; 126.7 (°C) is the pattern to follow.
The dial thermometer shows 43 (°C)
